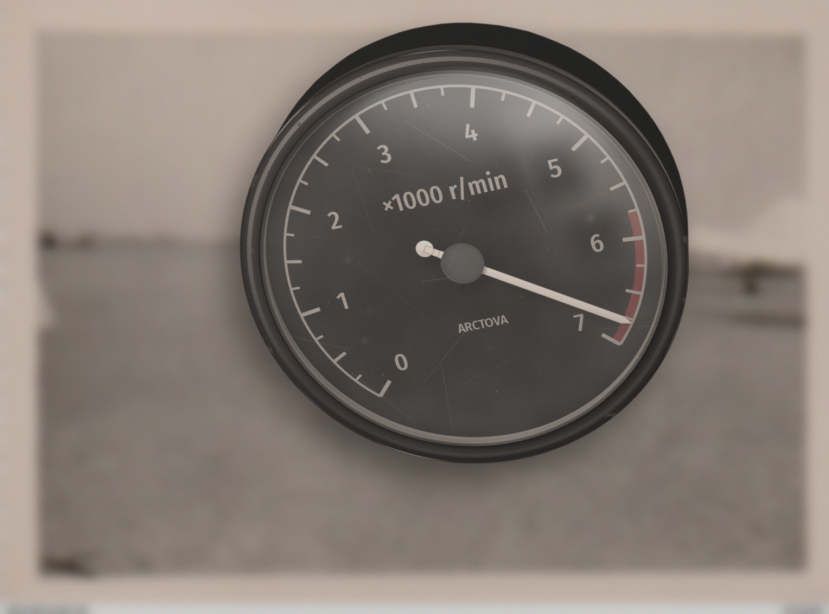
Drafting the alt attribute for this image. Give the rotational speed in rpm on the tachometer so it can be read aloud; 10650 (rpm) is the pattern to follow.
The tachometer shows 6750 (rpm)
